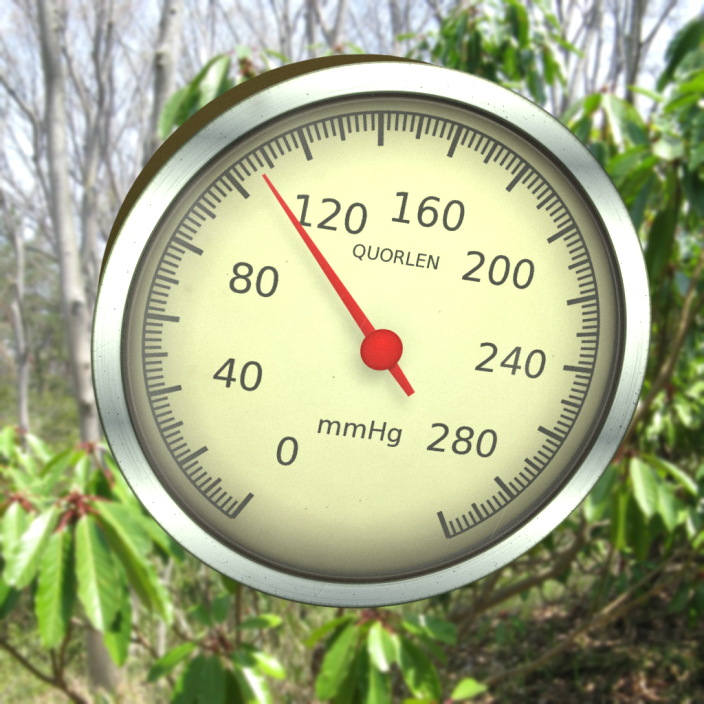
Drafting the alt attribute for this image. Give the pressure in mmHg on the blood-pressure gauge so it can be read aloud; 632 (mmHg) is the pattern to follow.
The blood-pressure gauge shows 107 (mmHg)
